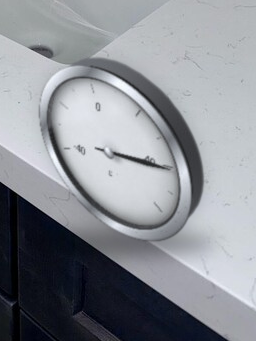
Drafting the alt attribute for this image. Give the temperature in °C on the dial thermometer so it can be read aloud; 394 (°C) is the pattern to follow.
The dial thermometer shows 40 (°C)
